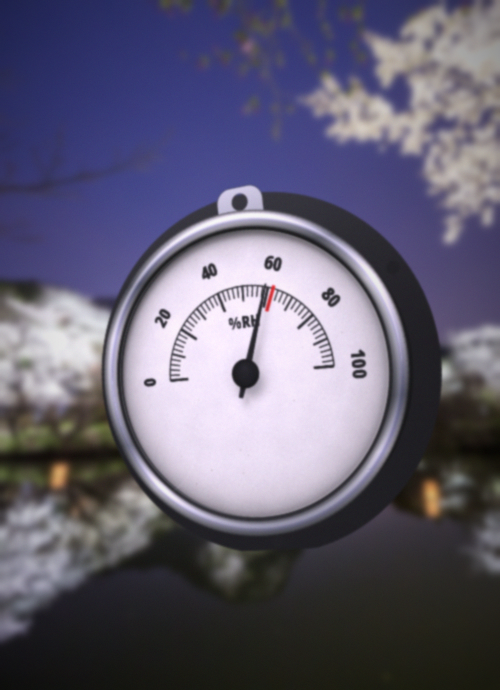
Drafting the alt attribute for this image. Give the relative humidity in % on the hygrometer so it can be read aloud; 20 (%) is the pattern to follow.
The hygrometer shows 60 (%)
